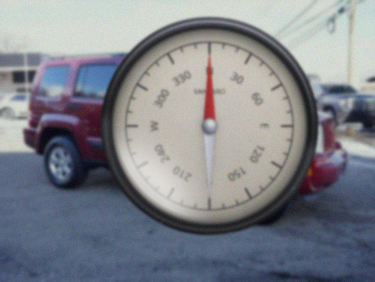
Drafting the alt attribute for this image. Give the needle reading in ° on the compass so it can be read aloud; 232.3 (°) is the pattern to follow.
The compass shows 0 (°)
